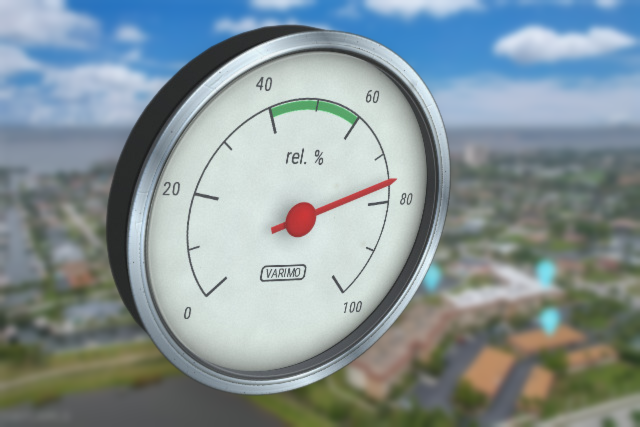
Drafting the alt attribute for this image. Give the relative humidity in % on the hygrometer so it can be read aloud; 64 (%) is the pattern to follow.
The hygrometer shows 75 (%)
